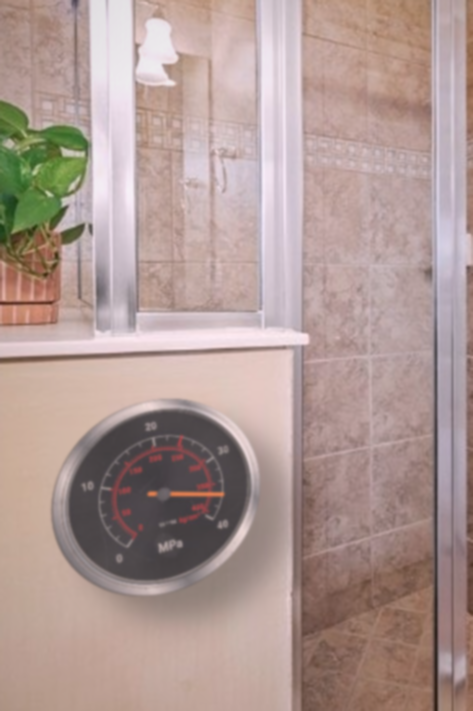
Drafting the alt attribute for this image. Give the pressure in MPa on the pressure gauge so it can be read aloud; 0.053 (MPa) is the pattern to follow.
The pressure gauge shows 36 (MPa)
